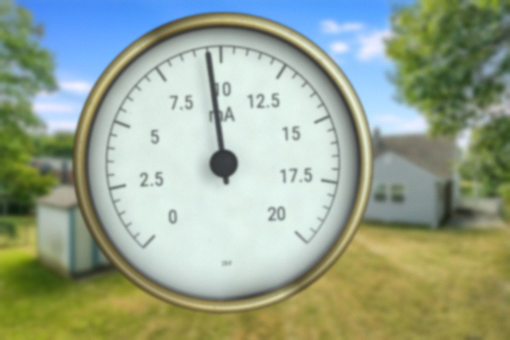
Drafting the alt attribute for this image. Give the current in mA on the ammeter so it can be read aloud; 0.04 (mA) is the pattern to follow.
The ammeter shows 9.5 (mA)
